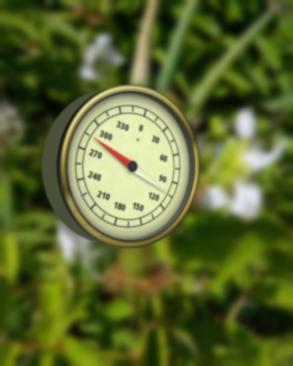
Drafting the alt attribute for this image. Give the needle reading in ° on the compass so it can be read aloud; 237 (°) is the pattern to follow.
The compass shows 285 (°)
